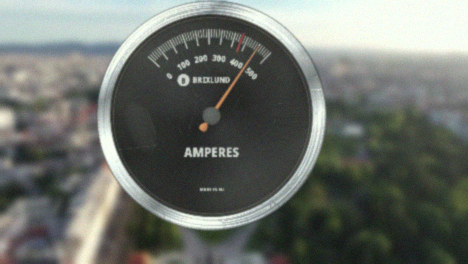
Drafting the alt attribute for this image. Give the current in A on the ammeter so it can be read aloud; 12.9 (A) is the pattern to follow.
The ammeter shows 450 (A)
